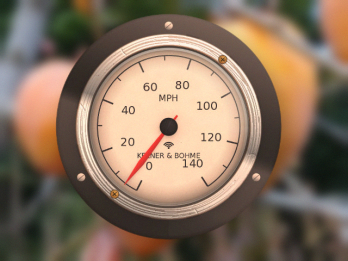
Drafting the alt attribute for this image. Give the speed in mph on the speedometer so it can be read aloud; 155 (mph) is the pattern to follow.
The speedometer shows 5 (mph)
